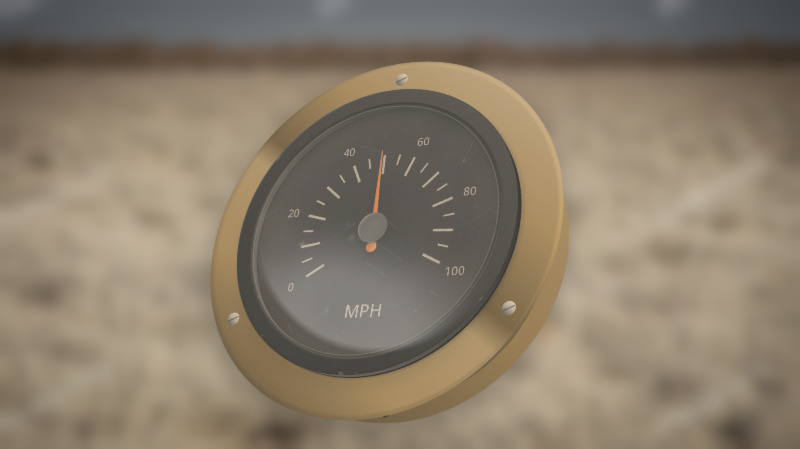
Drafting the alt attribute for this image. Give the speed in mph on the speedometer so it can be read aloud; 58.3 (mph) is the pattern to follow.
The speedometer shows 50 (mph)
